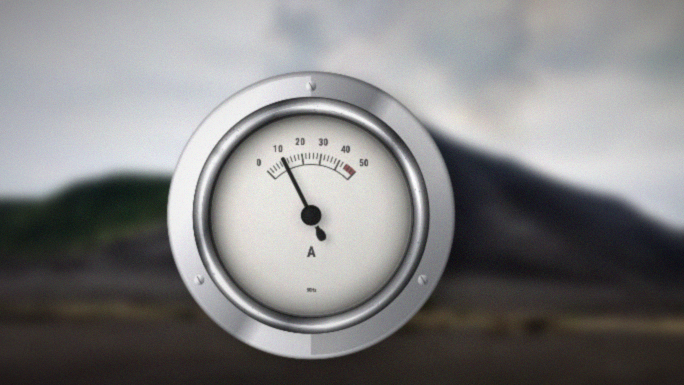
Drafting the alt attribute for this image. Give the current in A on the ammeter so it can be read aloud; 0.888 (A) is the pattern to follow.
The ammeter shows 10 (A)
